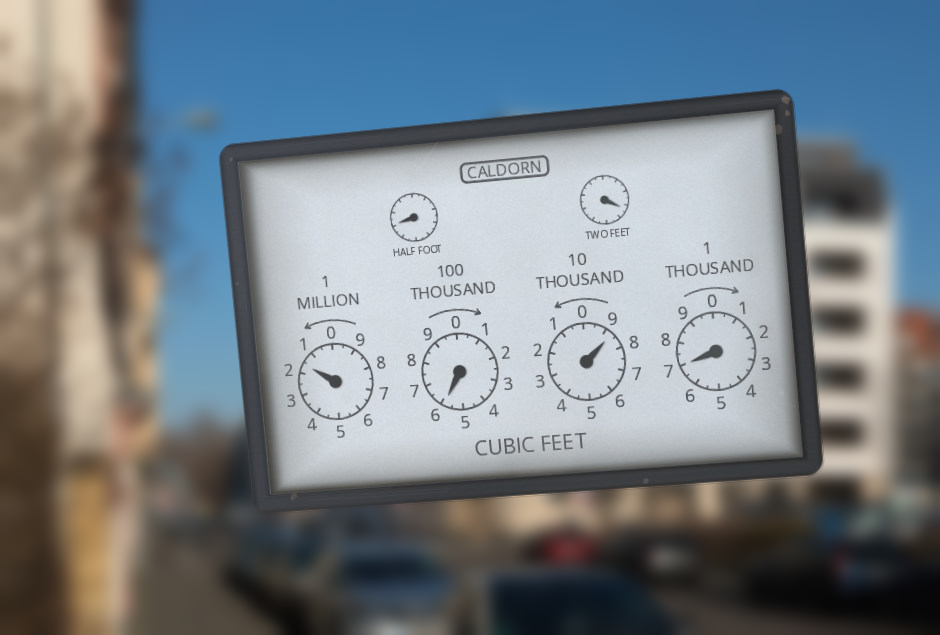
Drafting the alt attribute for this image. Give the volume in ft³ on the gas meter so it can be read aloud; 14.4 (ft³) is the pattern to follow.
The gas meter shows 158700 (ft³)
